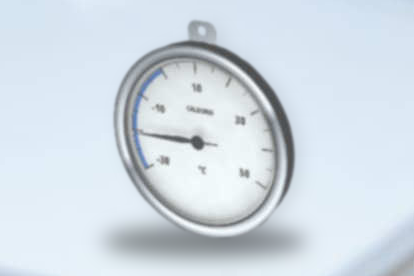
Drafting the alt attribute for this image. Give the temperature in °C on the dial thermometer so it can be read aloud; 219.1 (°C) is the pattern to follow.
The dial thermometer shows -20 (°C)
